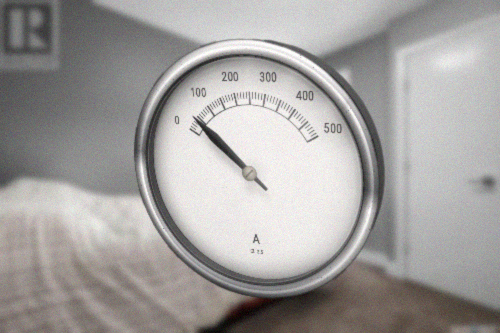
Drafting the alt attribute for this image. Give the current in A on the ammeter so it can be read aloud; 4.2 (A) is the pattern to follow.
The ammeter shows 50 (A)
